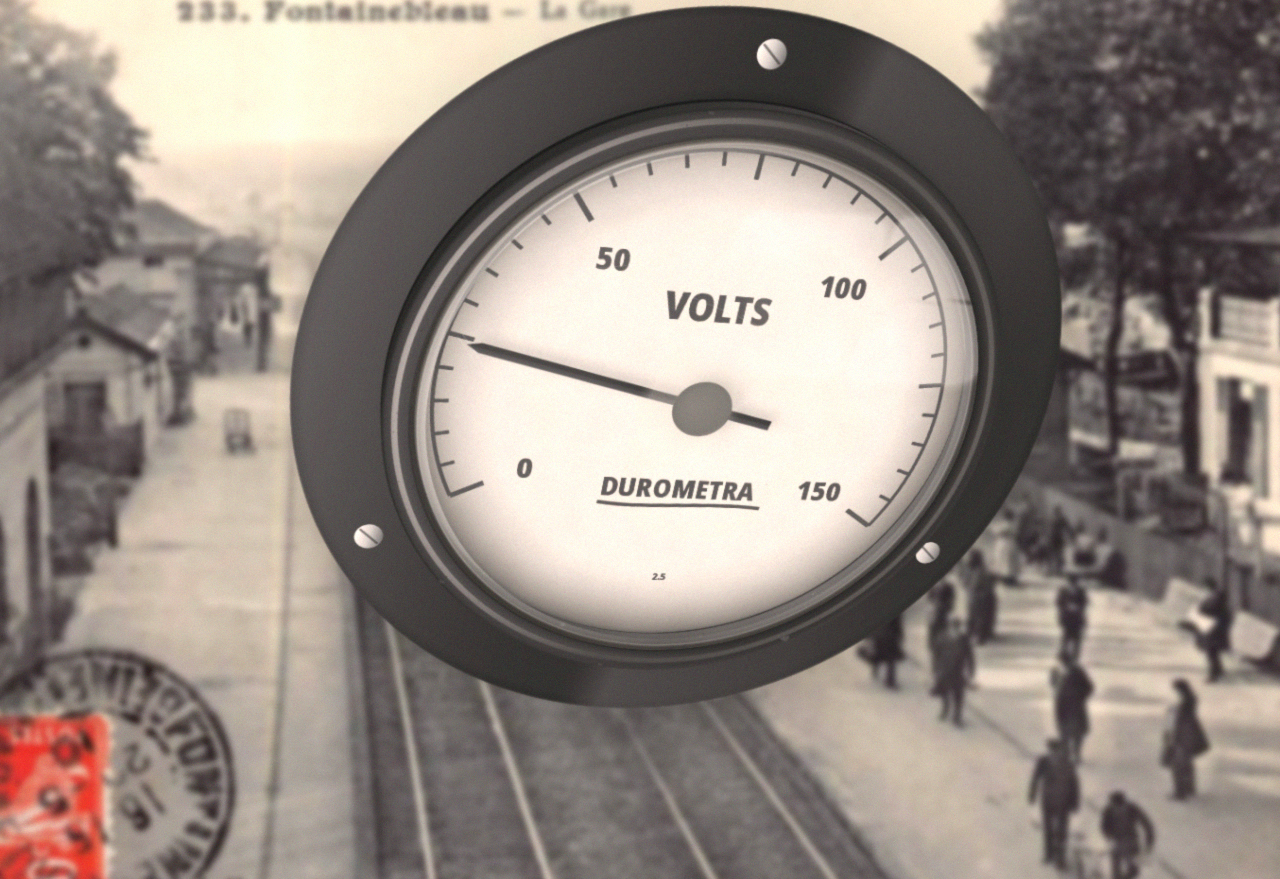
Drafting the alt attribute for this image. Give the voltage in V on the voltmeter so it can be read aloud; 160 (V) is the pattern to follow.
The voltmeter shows 25 (V)
